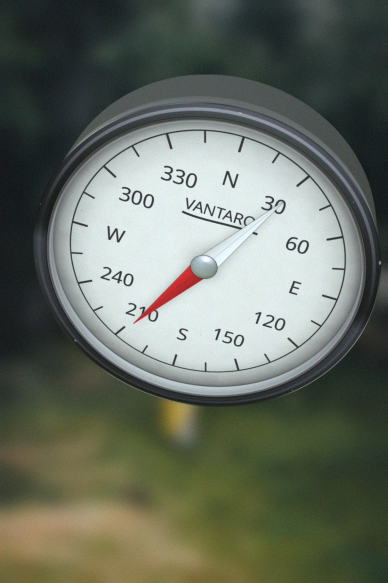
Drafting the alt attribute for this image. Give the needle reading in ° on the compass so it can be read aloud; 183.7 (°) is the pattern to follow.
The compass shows 210 (°)
